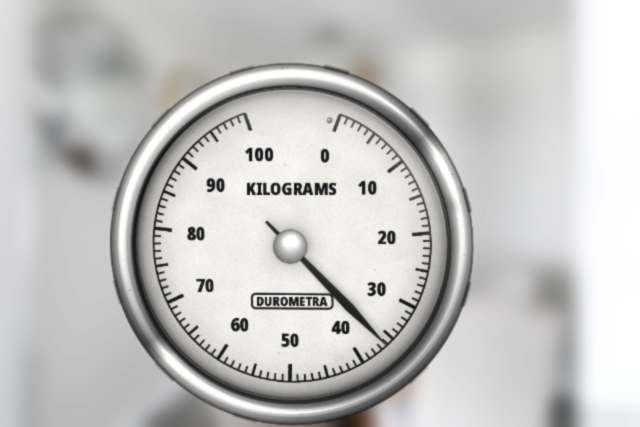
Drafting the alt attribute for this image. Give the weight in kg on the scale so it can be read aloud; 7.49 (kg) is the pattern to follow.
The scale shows 36 (kg)
